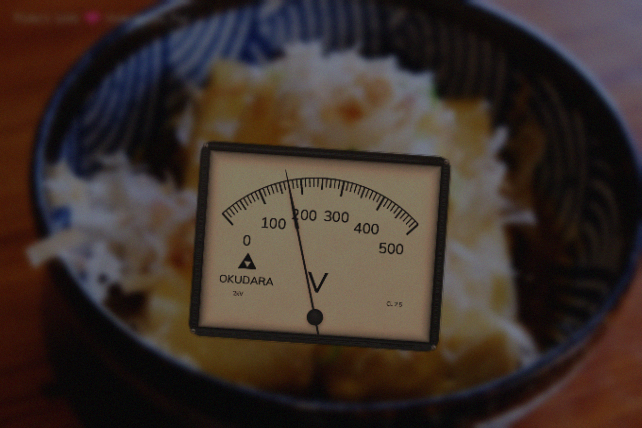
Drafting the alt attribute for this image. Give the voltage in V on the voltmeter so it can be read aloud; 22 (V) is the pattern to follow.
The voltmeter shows 170 (V)
